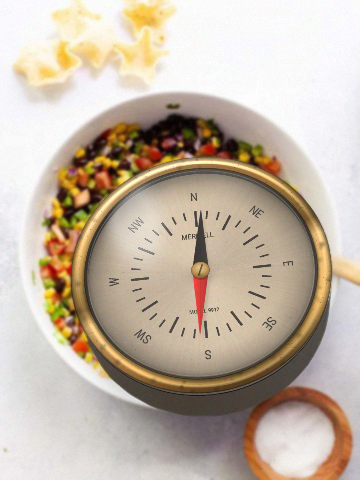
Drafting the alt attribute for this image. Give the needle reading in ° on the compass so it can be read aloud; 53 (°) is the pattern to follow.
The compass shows 185 (°)
